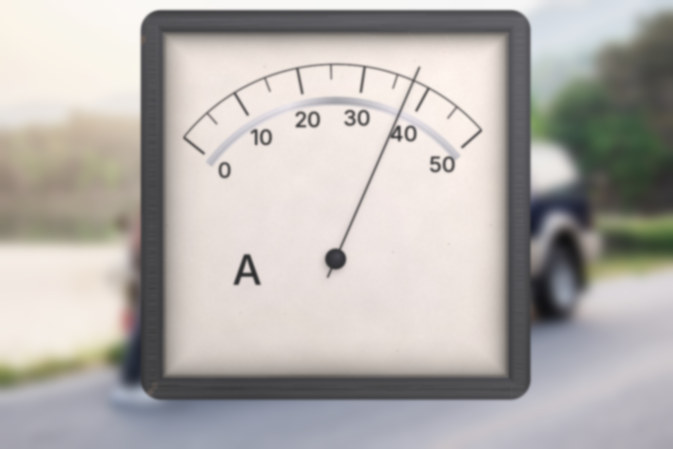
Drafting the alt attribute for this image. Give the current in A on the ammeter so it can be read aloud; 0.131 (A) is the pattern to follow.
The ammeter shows 37.5 (A)
